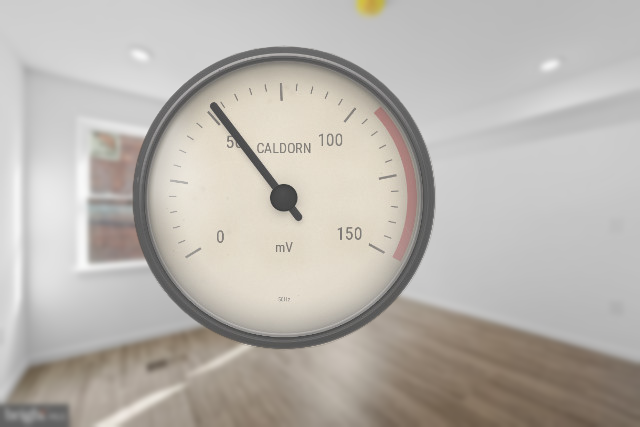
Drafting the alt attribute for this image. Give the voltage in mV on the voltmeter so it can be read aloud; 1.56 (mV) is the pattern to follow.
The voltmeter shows 52.5 (mV)
